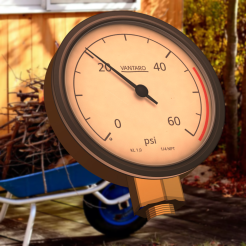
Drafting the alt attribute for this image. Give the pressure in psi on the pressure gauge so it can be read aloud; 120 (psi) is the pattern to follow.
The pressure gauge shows 20 (psi)
